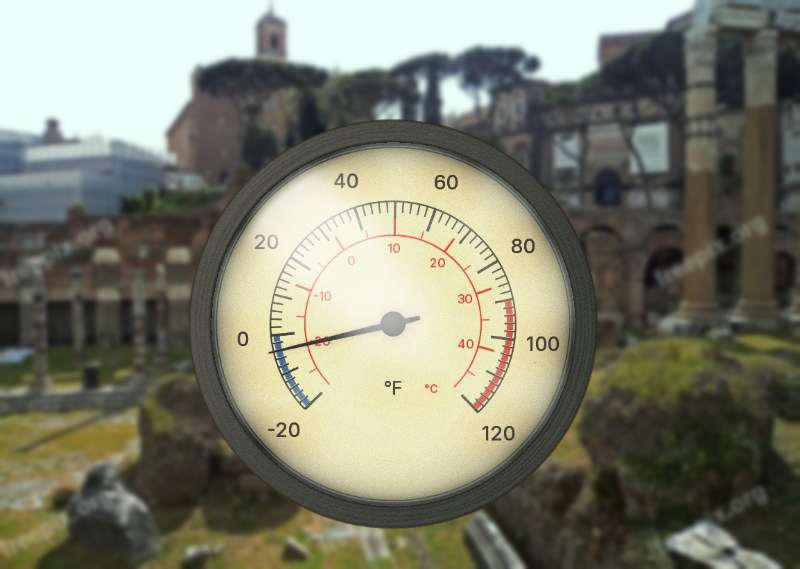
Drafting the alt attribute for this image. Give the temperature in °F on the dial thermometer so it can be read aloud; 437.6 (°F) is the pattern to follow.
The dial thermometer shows -4 (°F)
